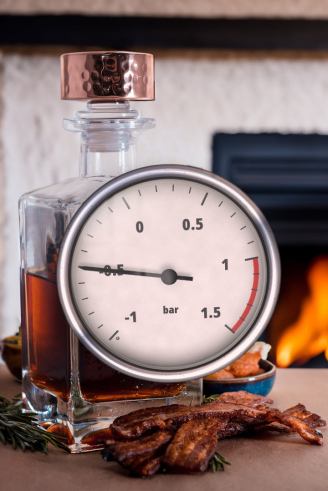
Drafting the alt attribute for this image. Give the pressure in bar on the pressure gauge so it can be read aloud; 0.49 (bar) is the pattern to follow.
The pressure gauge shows -0.5 (bar)
